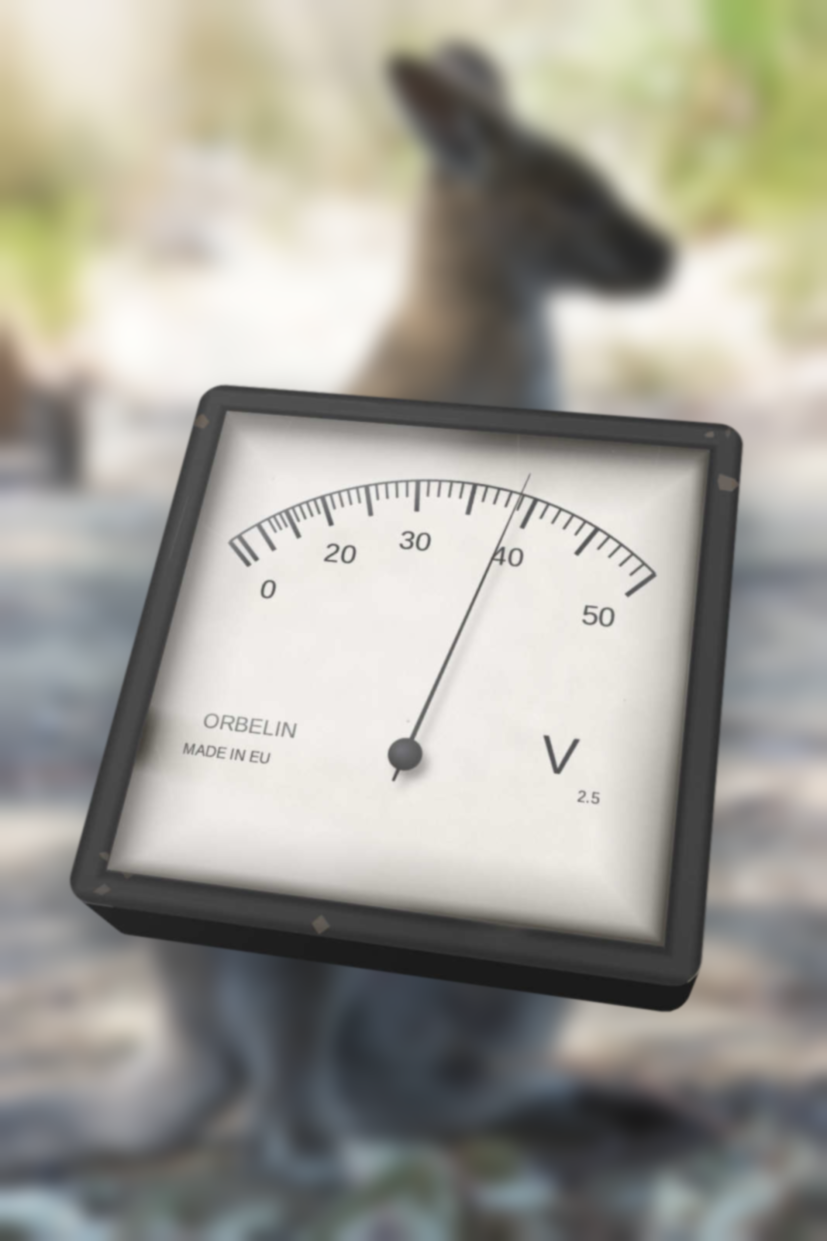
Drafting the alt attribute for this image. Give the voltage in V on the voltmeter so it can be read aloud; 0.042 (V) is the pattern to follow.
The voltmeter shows 39 (V)
